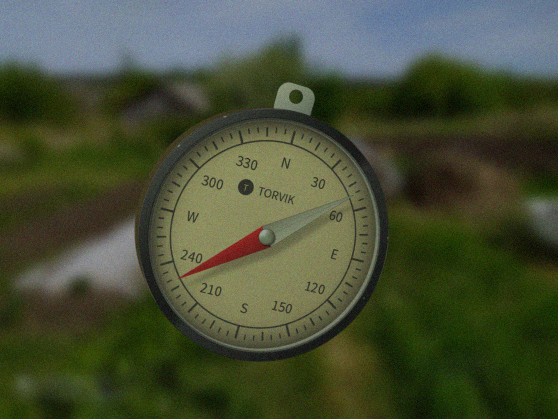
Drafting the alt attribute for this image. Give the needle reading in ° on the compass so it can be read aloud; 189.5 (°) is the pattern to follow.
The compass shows 230 (°)
